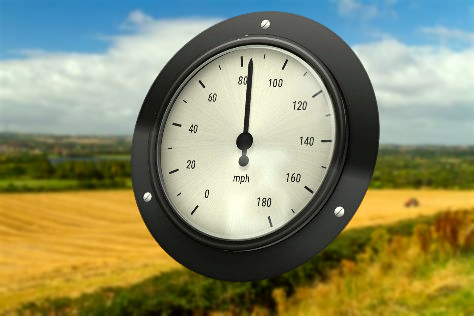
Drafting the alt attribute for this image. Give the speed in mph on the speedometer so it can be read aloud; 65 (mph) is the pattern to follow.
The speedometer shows 85 (mph)
